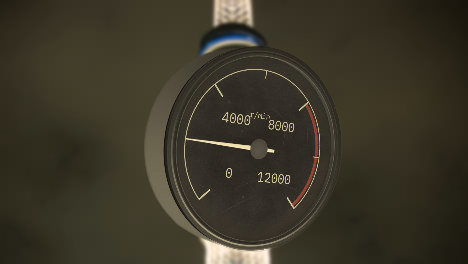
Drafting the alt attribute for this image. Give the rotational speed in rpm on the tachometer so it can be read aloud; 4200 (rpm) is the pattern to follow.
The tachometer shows 2000 (rpm)
